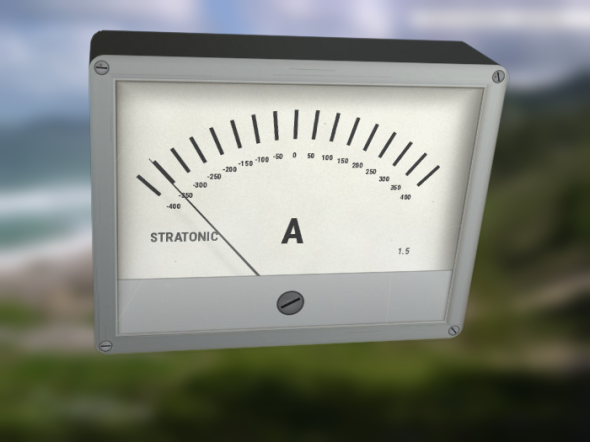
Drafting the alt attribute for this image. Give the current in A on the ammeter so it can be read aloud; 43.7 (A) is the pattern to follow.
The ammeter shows -350 (A)
